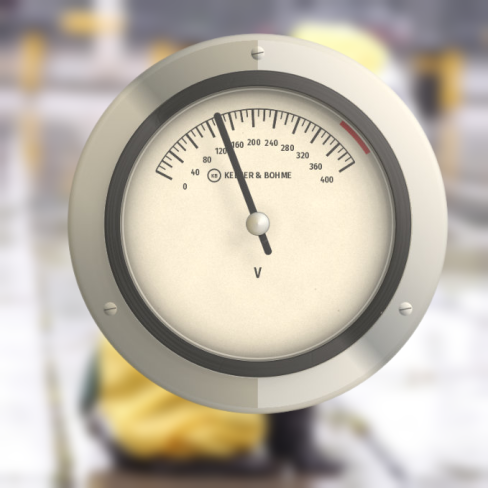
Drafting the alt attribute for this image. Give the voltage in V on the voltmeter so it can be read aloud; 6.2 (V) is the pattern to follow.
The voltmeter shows 140 (V)
